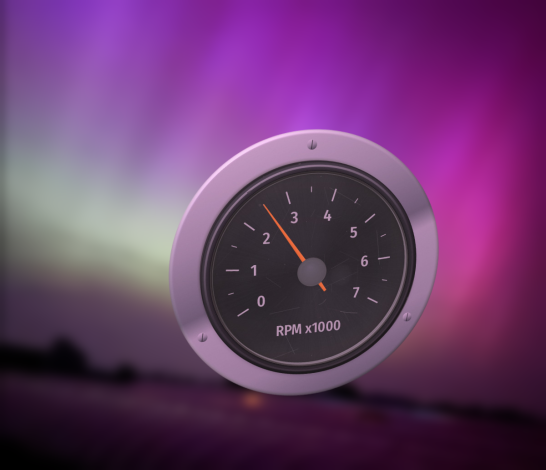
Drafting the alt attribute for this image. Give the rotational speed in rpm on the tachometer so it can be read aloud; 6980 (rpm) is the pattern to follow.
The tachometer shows 2500 (rpm)
